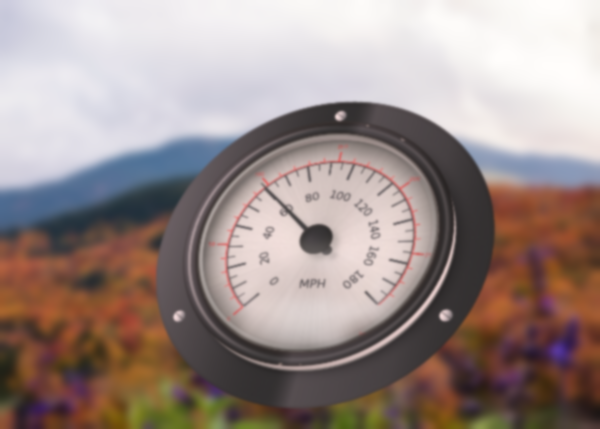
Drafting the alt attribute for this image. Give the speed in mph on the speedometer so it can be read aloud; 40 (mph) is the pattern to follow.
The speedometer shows 60 (mph)
